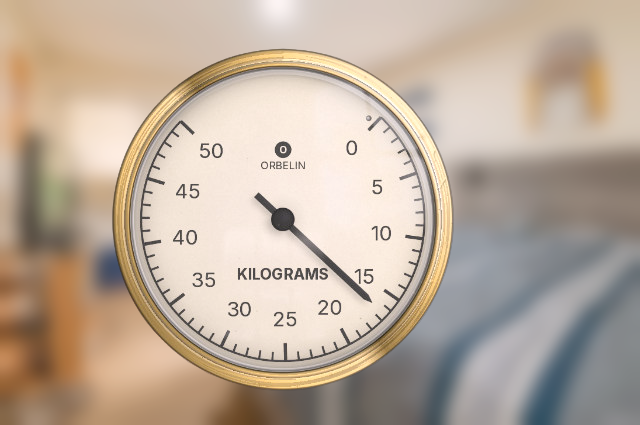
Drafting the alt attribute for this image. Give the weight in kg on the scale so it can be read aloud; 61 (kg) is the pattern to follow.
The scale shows 16.5 (kg)
